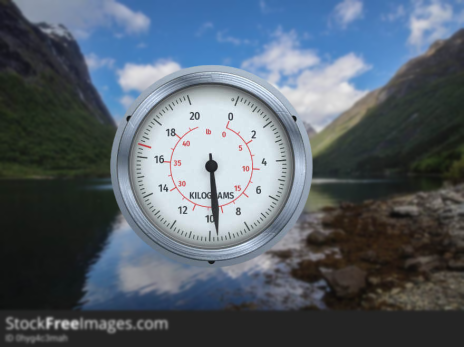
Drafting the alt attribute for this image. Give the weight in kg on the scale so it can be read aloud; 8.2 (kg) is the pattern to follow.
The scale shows 9.6 (kg)
